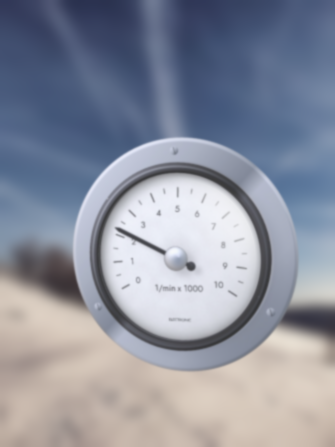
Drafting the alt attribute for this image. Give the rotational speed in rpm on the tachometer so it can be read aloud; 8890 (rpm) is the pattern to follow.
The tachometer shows 2250 (rpm)
